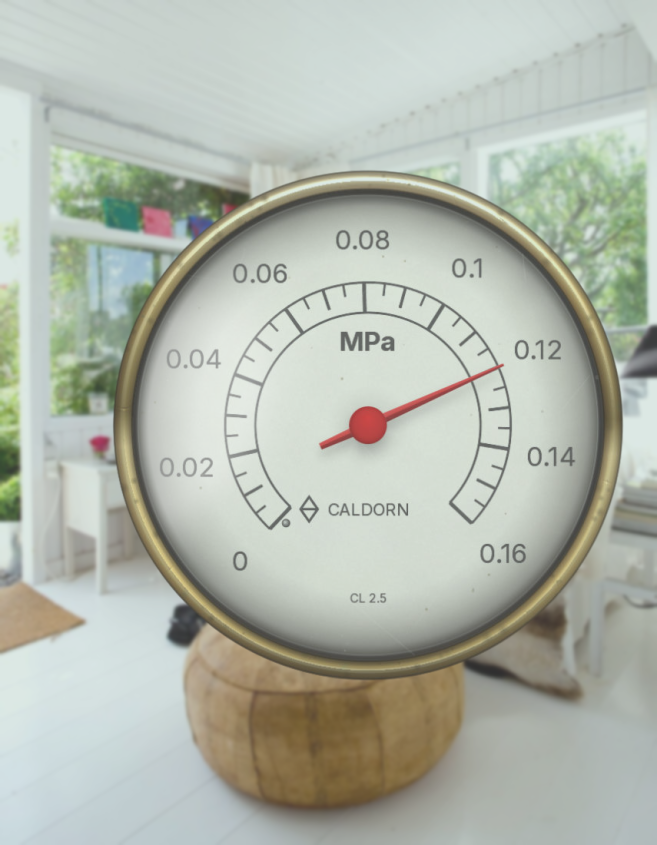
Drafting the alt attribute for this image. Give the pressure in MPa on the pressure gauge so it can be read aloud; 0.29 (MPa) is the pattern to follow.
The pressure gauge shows 0.12 (MPa)
